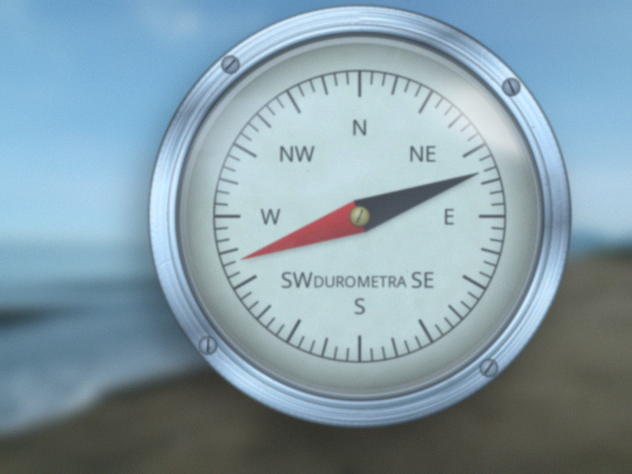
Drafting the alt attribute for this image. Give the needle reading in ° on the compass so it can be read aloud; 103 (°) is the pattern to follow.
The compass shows 250 (°)
